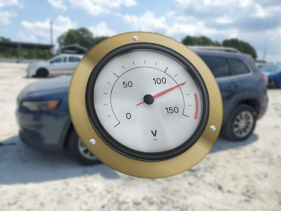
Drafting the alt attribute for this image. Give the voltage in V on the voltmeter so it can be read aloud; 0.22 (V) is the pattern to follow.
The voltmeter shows 120 (V)
